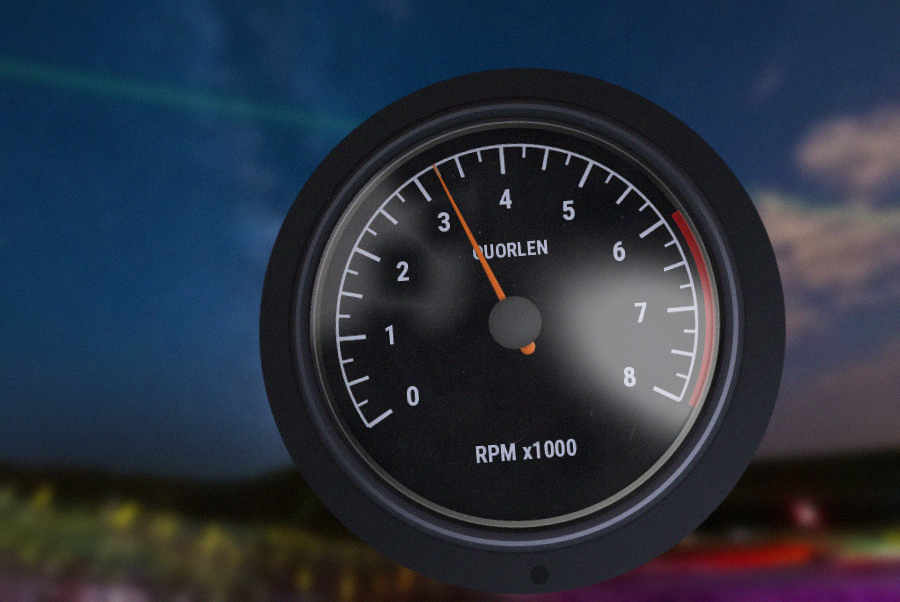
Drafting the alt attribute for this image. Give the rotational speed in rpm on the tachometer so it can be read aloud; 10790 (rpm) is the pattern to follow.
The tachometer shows 3250 (rpm)
